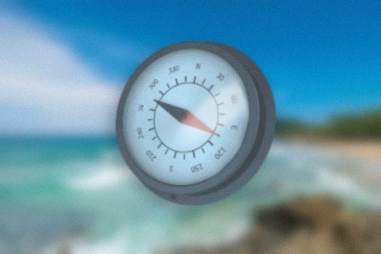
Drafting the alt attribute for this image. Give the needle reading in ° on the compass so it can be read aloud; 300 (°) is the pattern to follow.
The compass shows 105 (°)
